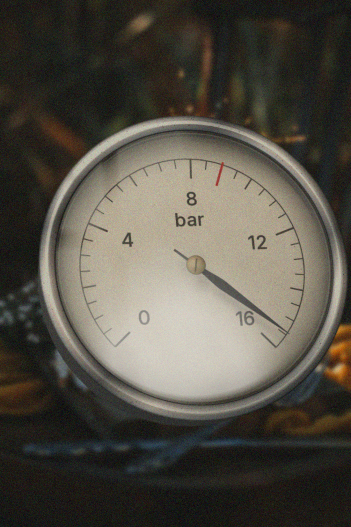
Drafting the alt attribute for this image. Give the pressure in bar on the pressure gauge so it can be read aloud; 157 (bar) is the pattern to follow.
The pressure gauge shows 15.5 (bar)
